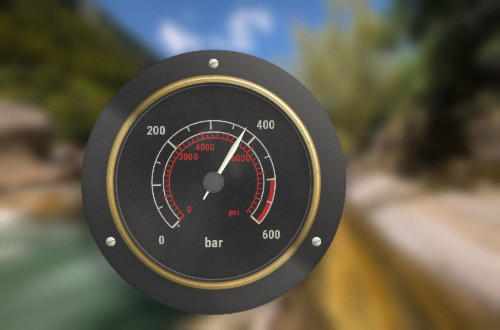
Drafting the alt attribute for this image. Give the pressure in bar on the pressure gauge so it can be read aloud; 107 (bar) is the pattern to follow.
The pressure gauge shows 375 (bar)
